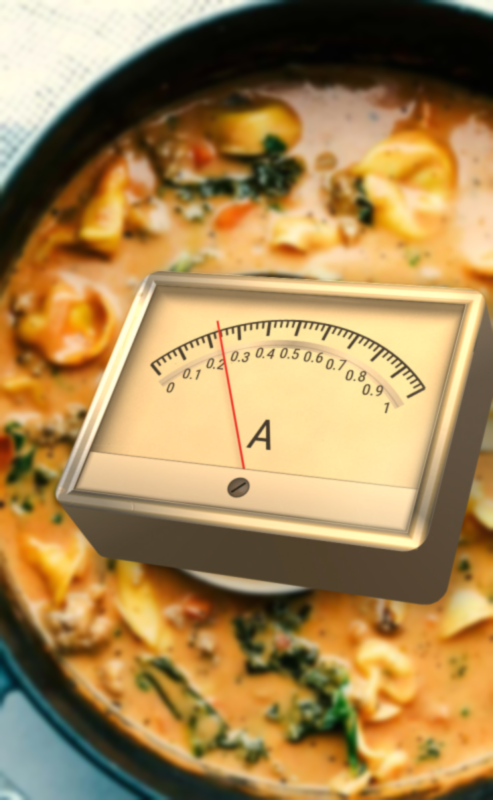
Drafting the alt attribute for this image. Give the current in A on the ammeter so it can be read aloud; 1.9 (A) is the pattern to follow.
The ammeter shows 0.24 (A)
